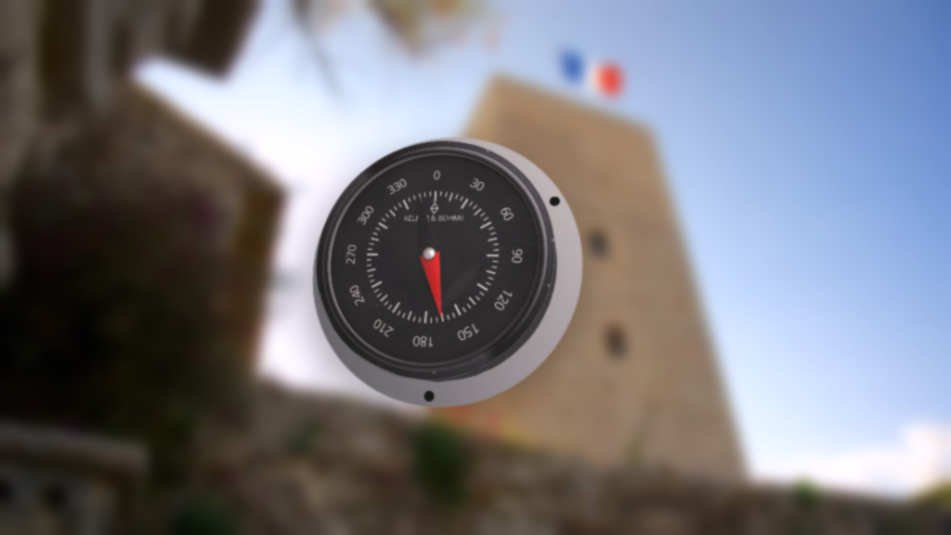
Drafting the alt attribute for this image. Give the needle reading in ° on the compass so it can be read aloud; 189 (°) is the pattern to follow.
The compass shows 165 (°)
